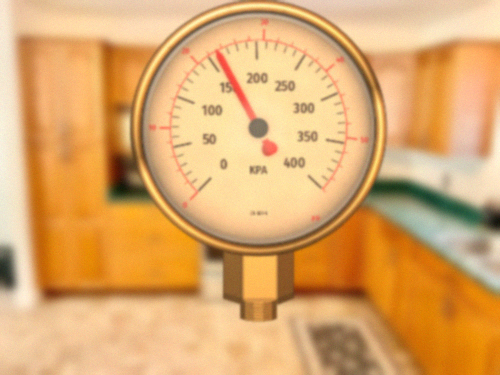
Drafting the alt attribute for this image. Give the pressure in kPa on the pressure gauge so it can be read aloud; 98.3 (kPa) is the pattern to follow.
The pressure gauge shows 160 (kPa)
